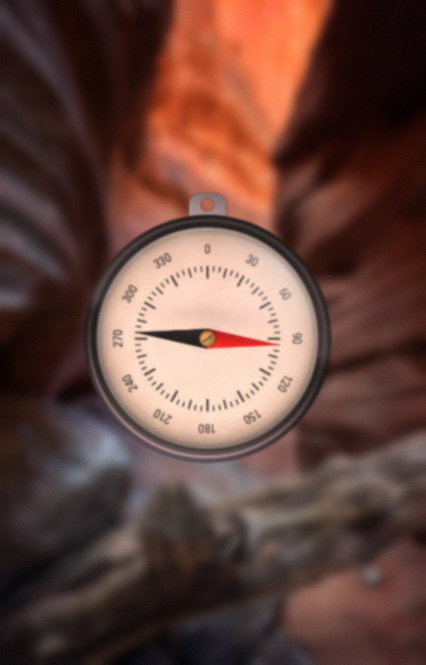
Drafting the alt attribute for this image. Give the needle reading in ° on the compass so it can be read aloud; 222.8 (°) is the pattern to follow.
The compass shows 95 (°)
